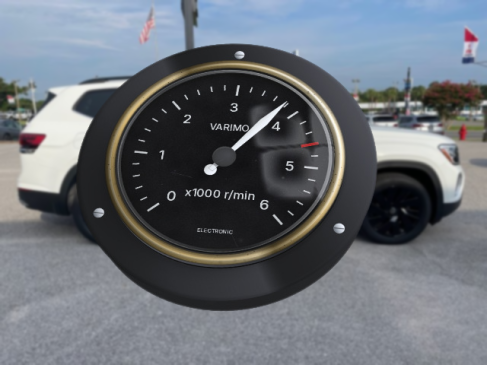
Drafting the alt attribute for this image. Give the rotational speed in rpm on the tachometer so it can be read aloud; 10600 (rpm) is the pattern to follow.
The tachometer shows 3800 (rpm)
